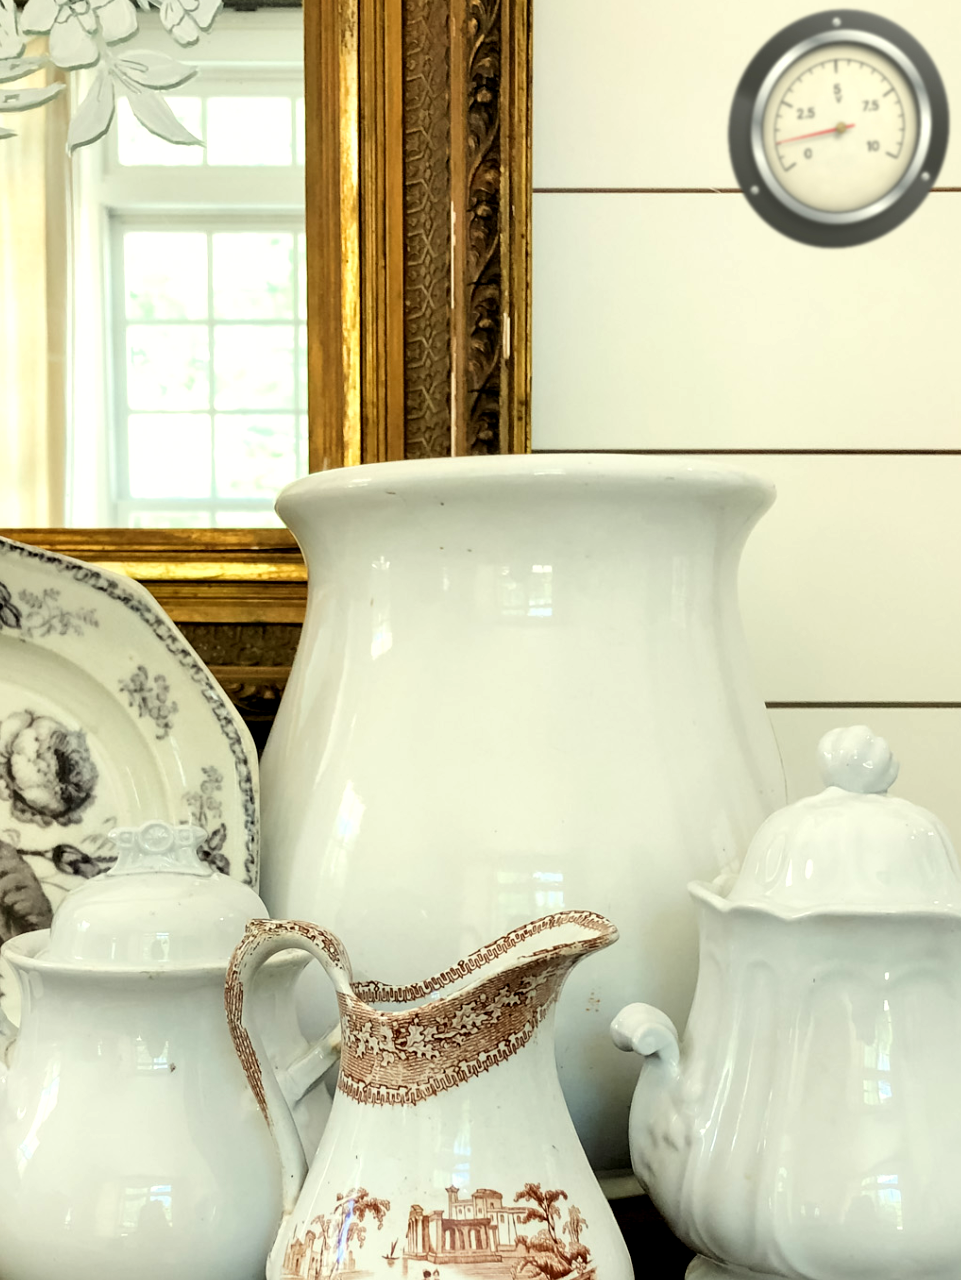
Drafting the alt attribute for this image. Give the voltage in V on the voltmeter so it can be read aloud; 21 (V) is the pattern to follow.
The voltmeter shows 1 (V)
